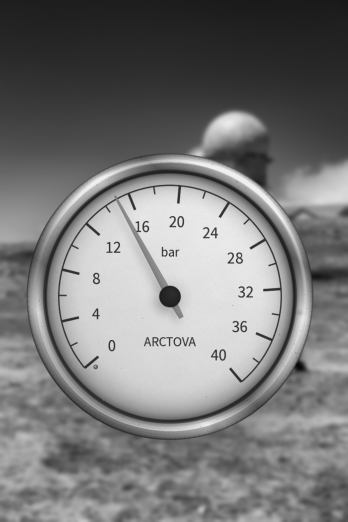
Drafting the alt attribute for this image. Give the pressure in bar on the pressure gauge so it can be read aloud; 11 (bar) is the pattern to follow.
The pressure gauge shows 15 (bar)
